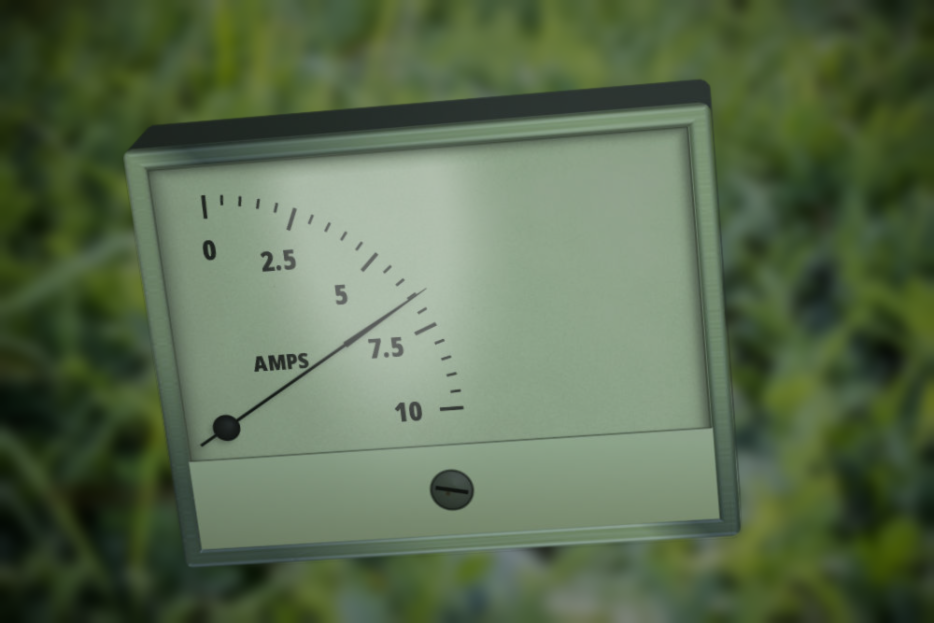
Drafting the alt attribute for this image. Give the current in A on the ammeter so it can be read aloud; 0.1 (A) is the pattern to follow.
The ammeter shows 6.5 (A)
